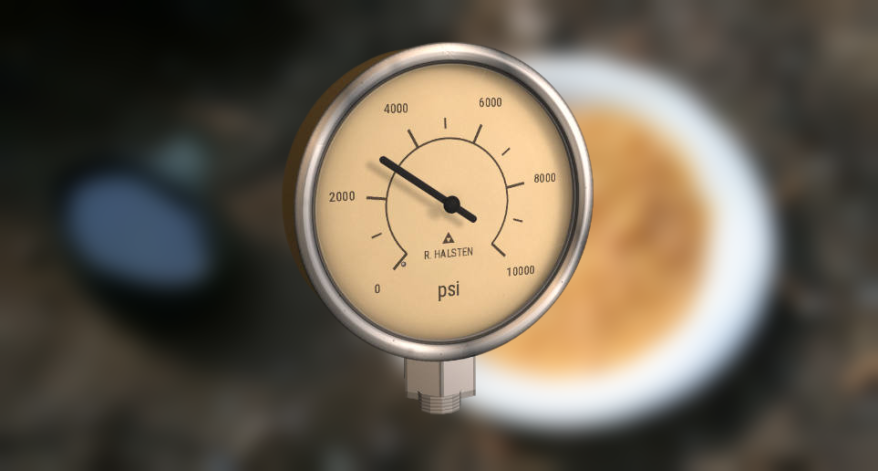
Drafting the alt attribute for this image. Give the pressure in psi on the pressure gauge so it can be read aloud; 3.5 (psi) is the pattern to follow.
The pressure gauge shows 3000 (psi)
